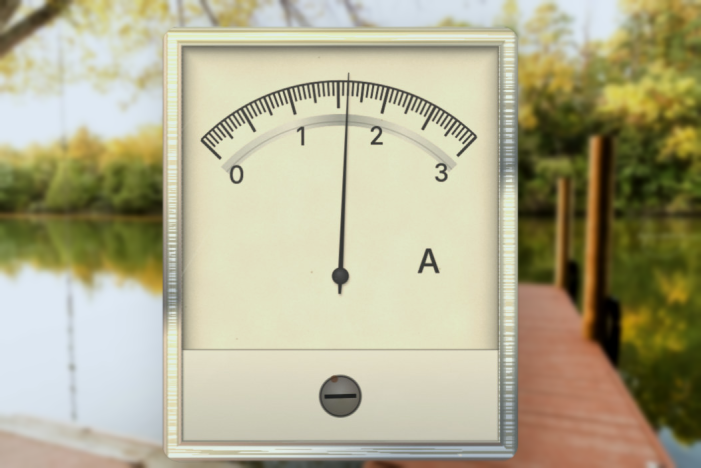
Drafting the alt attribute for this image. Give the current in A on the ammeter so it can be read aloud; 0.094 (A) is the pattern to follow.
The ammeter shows 1.6 (A)
